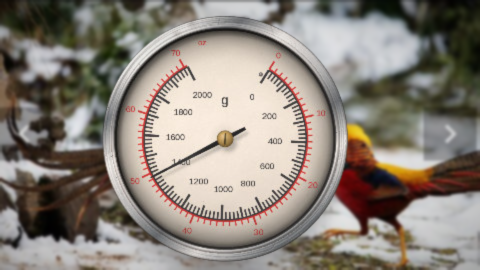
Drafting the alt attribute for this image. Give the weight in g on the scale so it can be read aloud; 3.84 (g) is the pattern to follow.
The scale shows 1400 (g)
